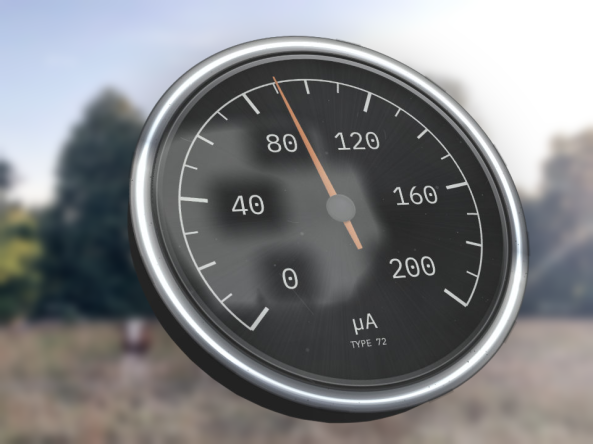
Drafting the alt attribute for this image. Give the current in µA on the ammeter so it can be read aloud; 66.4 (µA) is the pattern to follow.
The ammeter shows 90 (µA)
